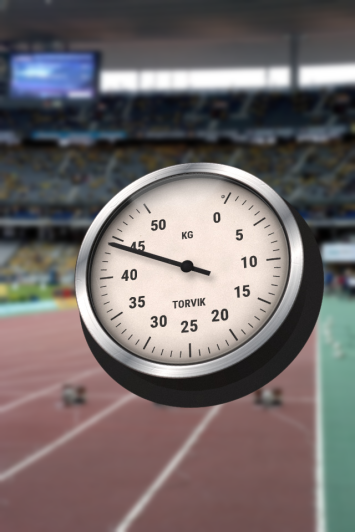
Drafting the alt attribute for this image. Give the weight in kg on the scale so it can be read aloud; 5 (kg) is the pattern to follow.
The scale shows 44 (kg)
